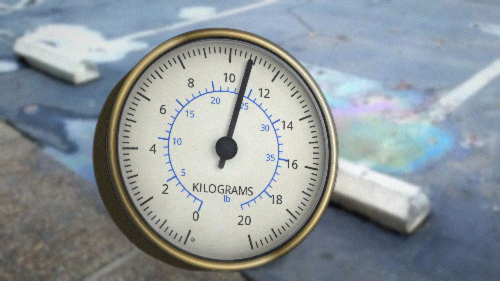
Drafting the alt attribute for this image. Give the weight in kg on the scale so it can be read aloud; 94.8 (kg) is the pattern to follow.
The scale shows 10.8 (kg)
